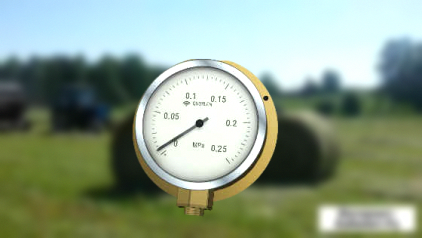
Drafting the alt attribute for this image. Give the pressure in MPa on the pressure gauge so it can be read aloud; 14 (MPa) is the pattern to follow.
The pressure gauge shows 0.005 (MPa)
